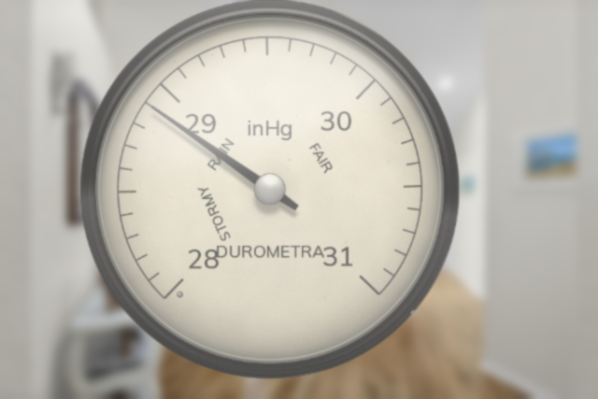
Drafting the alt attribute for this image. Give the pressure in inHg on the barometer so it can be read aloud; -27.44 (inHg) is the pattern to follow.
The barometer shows 28.9 (inHg)
